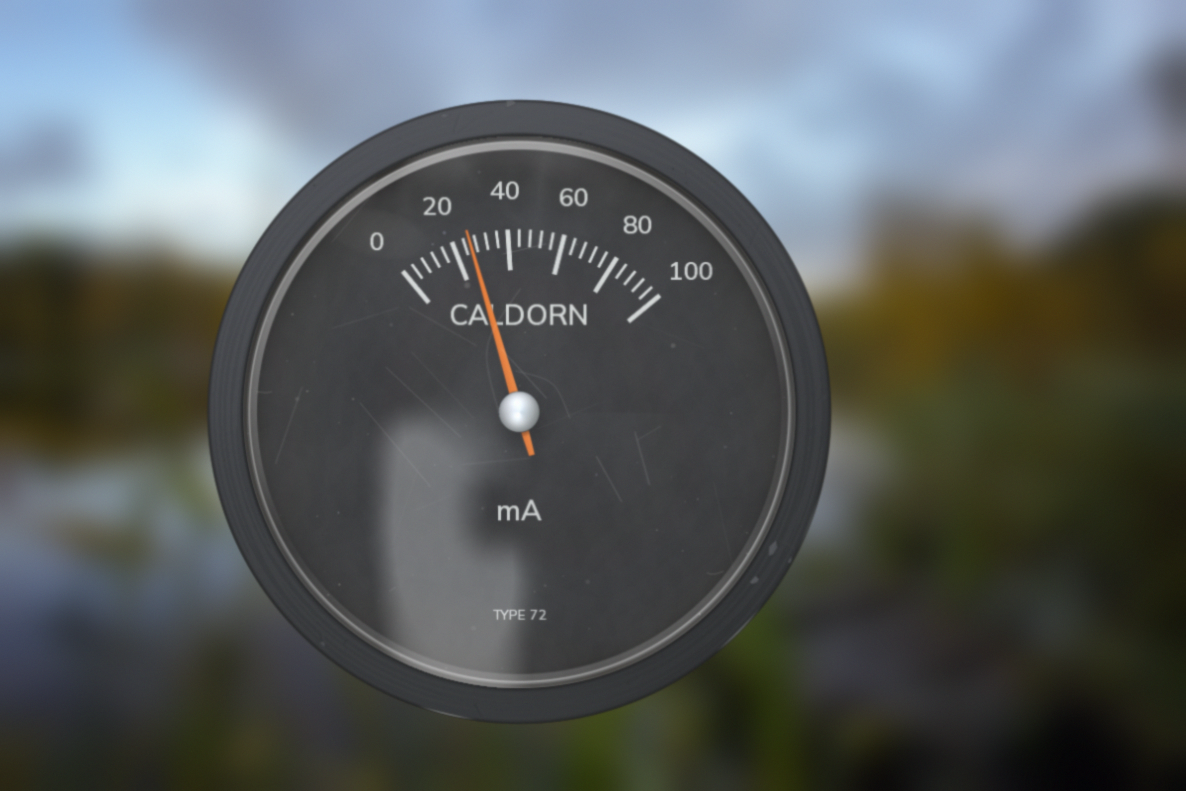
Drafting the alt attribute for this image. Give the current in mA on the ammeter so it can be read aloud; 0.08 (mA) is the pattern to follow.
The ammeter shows 26 (mA)
